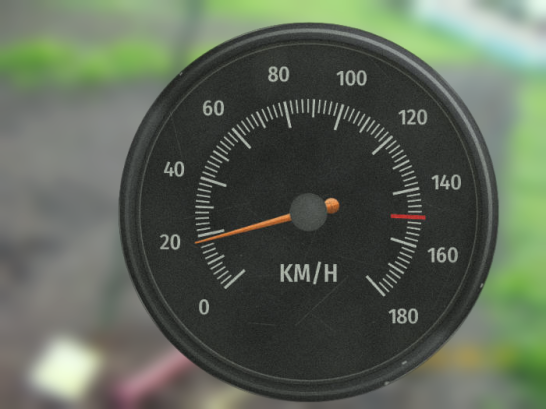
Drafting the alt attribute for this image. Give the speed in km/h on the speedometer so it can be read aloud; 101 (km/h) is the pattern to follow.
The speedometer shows 18 (km/h)
